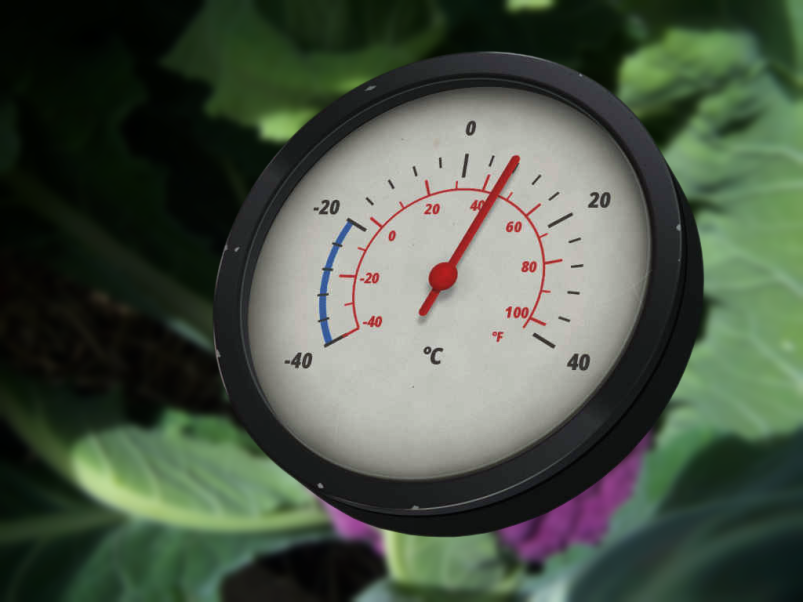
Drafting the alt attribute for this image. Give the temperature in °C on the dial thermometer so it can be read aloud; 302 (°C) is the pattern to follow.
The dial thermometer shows 8 (°C)
